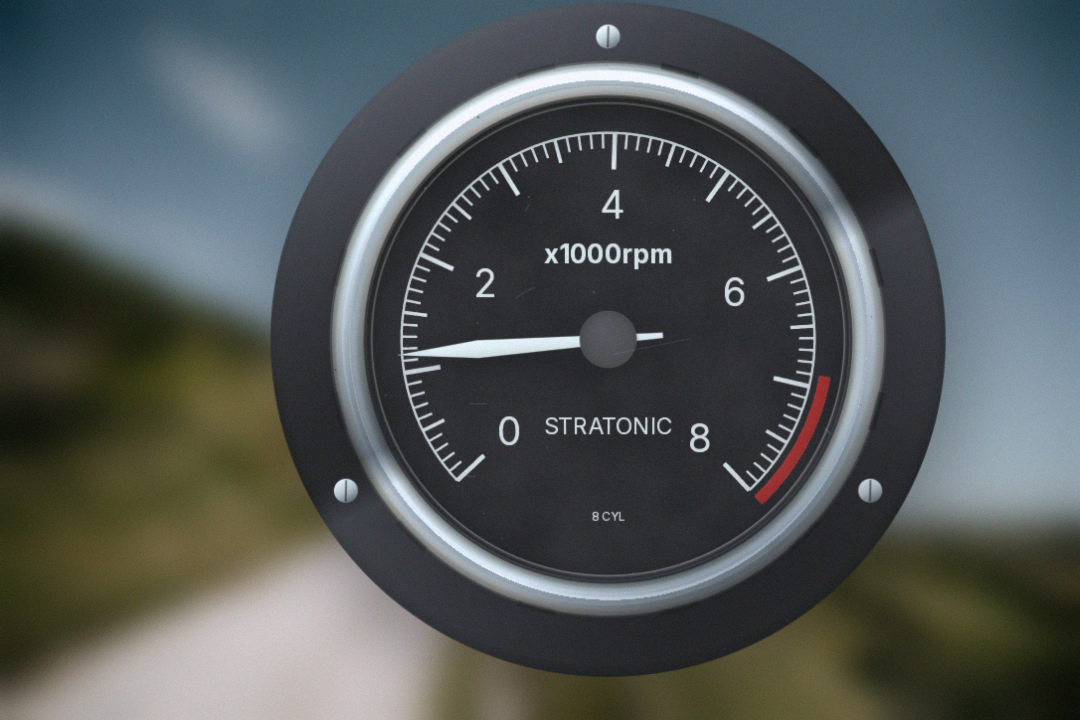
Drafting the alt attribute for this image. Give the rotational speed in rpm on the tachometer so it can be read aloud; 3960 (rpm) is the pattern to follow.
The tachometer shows 1150 (rpm)
